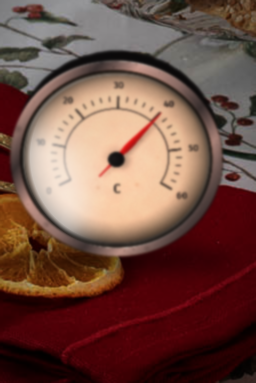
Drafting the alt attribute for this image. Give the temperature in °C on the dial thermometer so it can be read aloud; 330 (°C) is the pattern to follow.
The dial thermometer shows 40 (°C)
